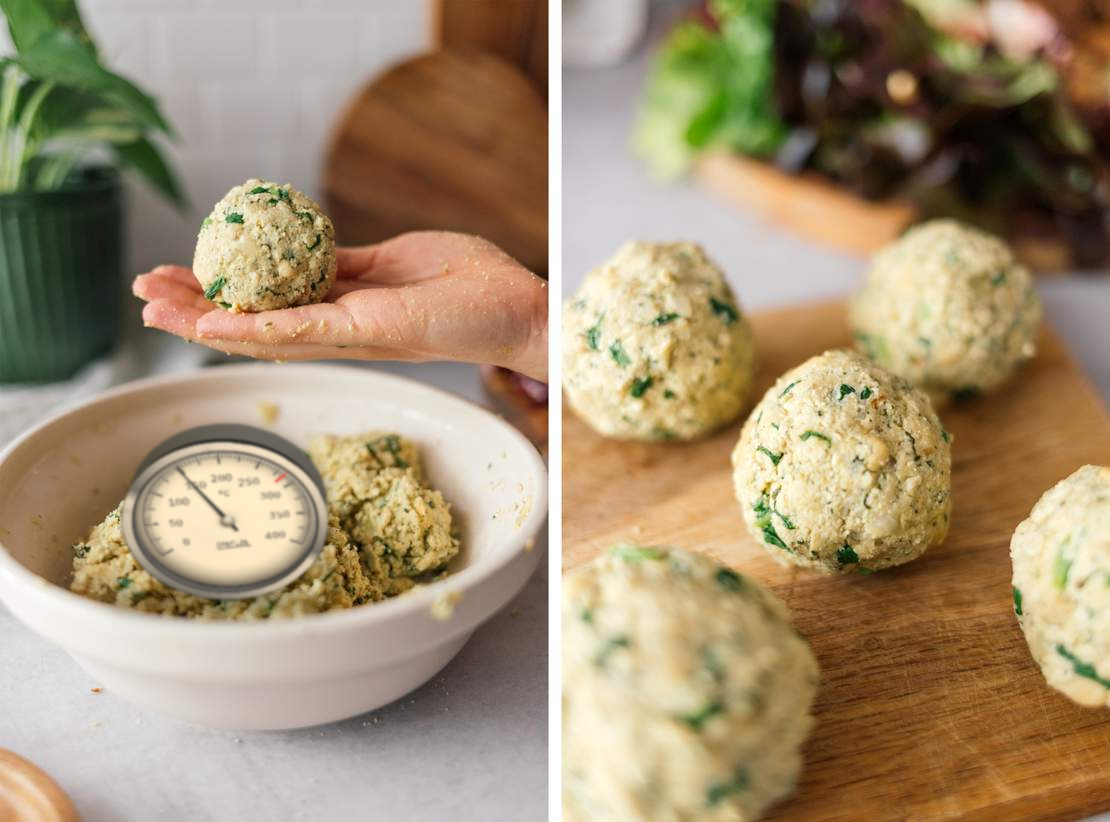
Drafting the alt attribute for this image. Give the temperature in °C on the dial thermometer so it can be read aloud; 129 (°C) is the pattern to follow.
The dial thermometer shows 150 (°C)
